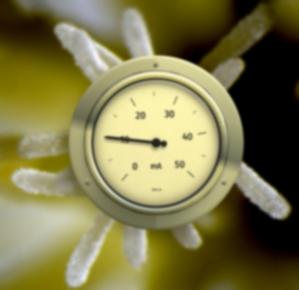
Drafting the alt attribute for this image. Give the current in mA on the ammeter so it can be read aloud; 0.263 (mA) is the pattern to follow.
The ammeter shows 10 (mA)
